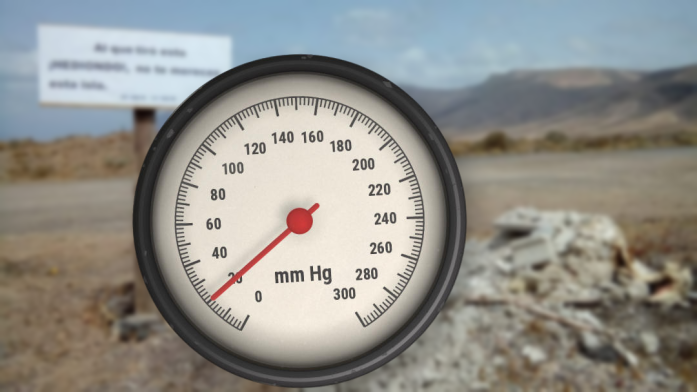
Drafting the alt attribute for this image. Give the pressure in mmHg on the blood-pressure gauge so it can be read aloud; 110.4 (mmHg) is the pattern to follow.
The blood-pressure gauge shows 20 (mmHg)
